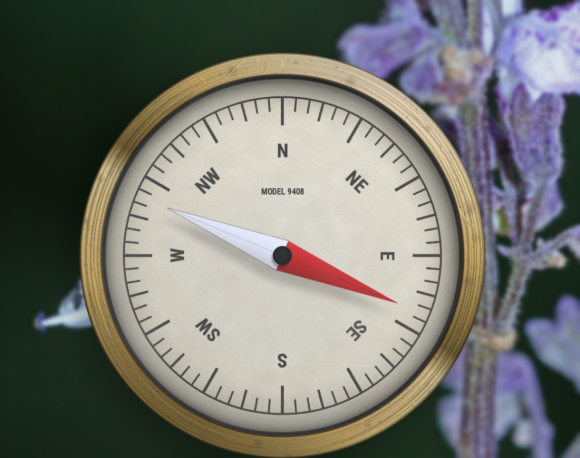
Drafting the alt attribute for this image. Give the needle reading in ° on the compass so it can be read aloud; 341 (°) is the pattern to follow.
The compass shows 112.5 (°)
